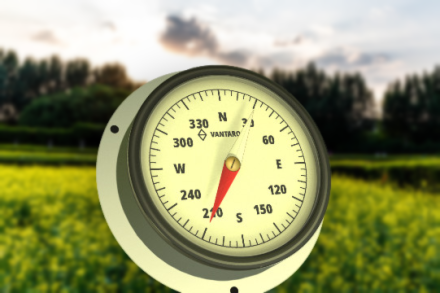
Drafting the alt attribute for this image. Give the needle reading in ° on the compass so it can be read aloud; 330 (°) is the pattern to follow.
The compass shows 210 (°)
